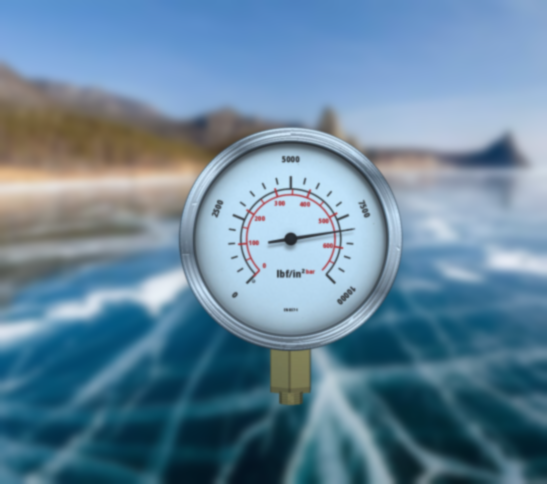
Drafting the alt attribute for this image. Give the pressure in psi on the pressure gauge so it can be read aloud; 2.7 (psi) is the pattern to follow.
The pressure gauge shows 8000 (psi)
